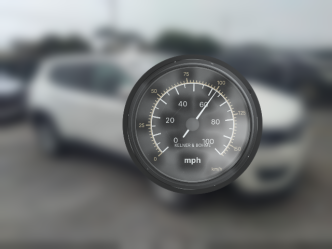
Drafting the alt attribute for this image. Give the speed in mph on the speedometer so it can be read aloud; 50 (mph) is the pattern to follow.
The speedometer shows 62.5 (mph)
